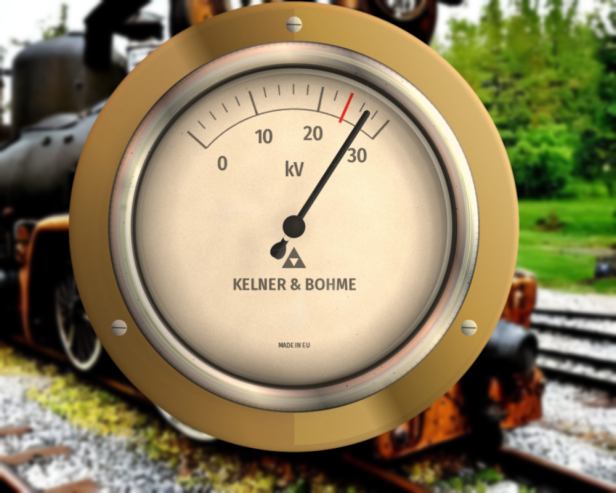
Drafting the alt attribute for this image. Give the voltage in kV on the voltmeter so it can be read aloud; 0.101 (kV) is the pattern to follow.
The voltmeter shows 27 (kV)
